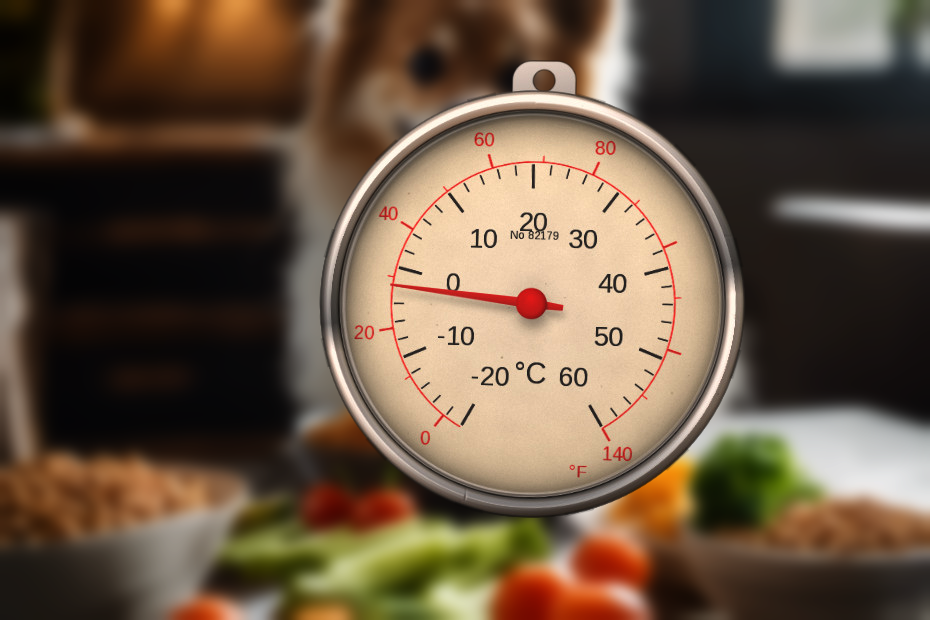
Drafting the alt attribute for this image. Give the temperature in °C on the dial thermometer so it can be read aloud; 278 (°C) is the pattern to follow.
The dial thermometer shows -2 (°C)
